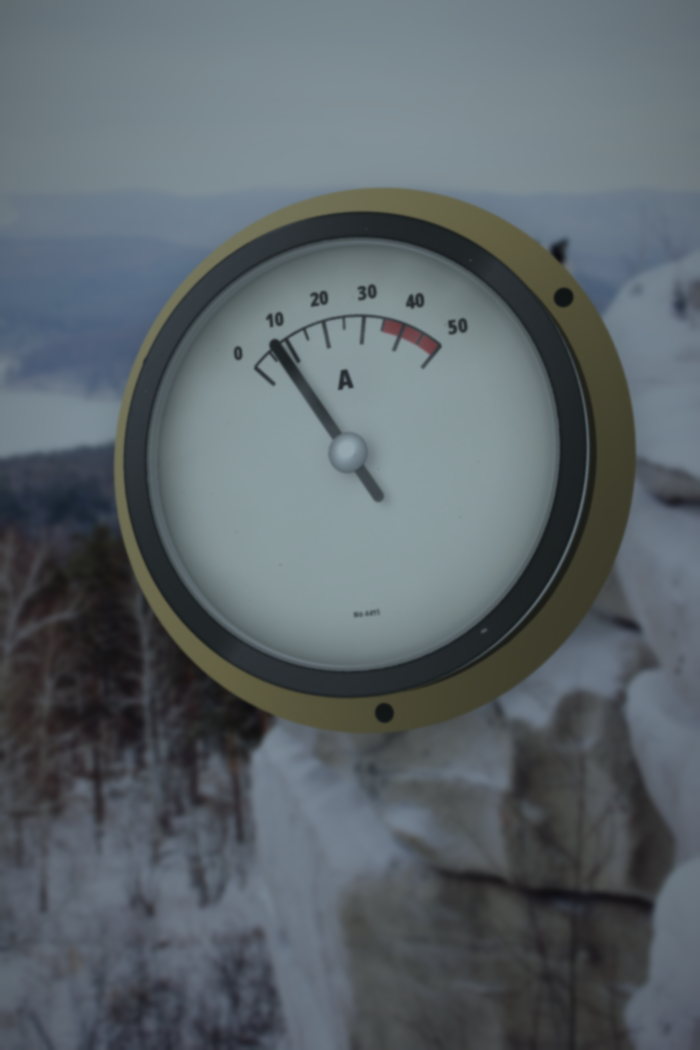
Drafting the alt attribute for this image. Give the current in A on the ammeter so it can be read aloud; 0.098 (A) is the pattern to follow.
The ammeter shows 7.5 (A)
